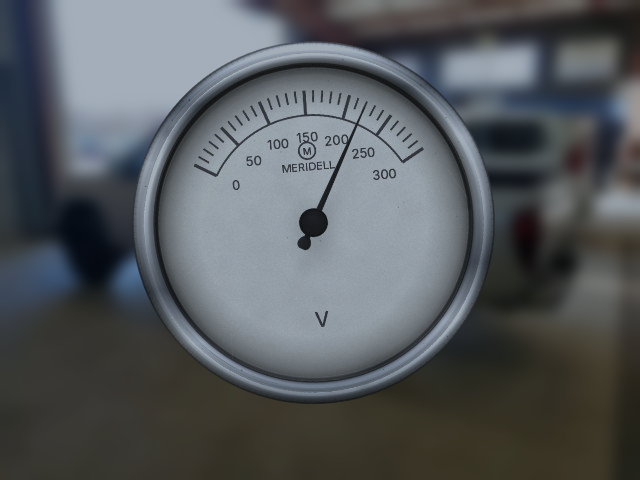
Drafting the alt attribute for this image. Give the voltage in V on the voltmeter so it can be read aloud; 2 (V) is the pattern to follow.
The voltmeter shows 220 (V)
